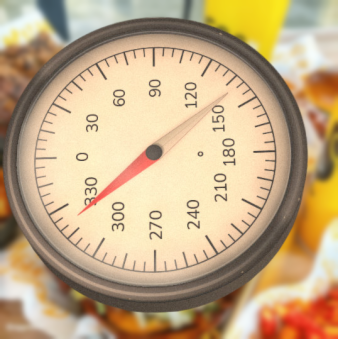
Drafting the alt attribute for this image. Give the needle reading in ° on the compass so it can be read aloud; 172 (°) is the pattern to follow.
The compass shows 320 (°)
